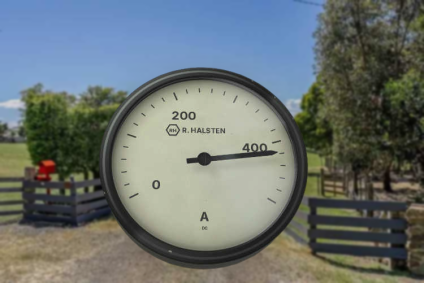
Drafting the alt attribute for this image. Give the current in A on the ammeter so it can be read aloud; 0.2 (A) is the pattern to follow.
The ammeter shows 420 (A)
